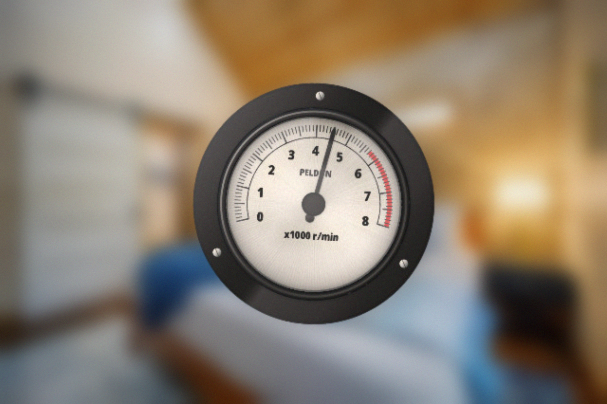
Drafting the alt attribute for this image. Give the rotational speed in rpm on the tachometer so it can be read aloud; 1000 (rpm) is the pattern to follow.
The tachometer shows 4500 (rpm)
